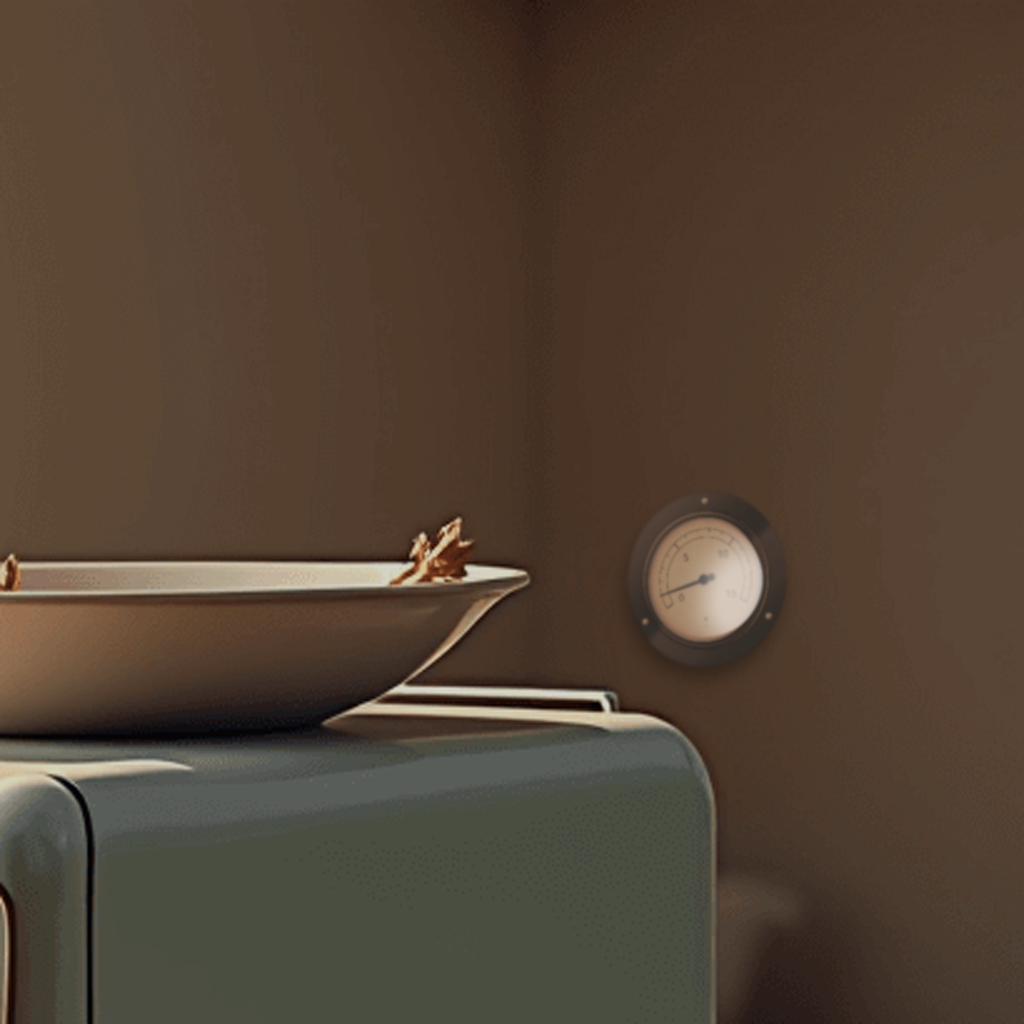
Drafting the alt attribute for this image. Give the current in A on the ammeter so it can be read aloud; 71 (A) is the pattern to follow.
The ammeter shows 1 (A)
